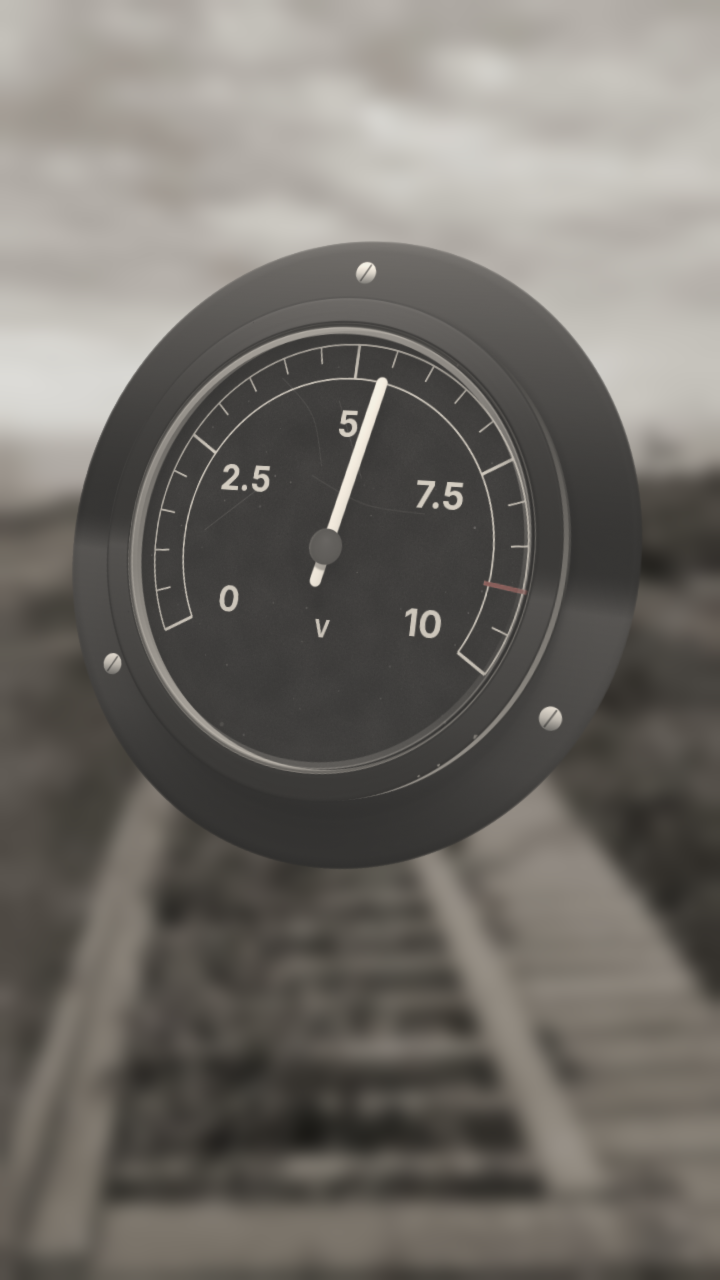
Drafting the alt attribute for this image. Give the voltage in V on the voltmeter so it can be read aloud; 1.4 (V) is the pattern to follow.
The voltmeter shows 5.5 (V)
